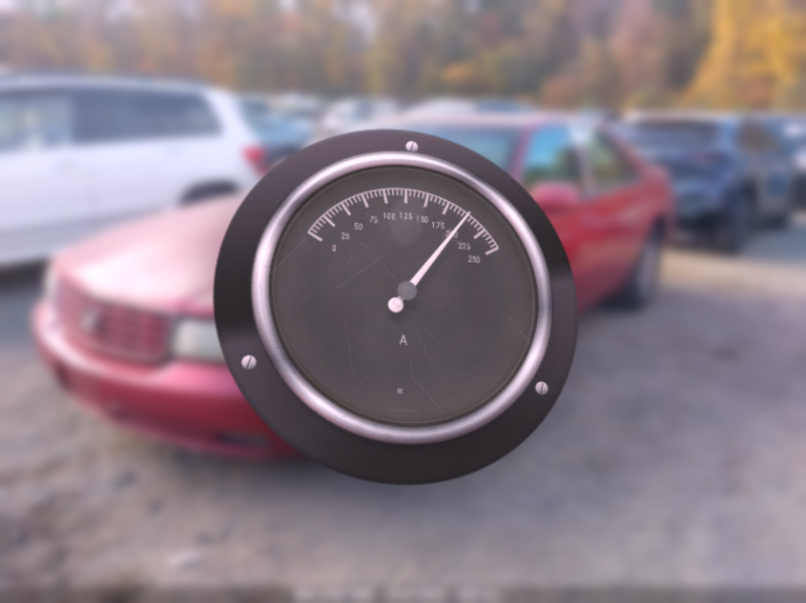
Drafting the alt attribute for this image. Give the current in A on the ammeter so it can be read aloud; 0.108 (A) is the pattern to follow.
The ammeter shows 200 (A)
